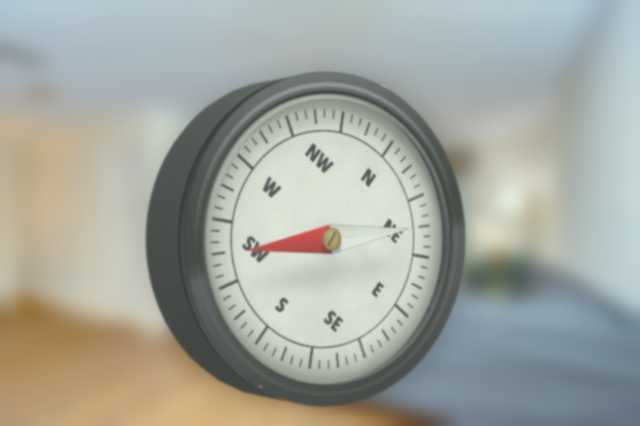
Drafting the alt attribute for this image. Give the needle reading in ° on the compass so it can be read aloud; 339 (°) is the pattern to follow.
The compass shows 225 (°)
